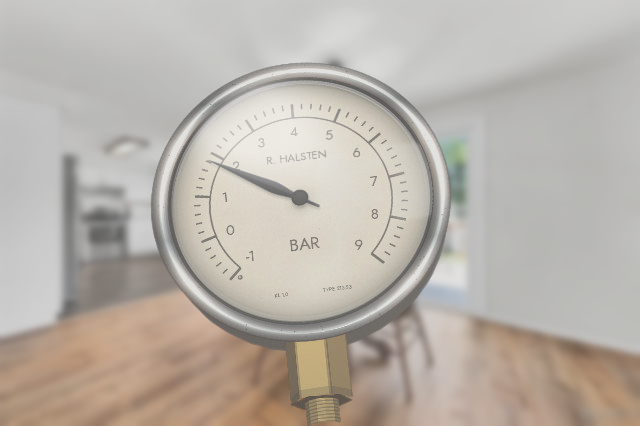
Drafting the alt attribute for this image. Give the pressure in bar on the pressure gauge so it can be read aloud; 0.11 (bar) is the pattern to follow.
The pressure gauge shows 1.8 (bar)
